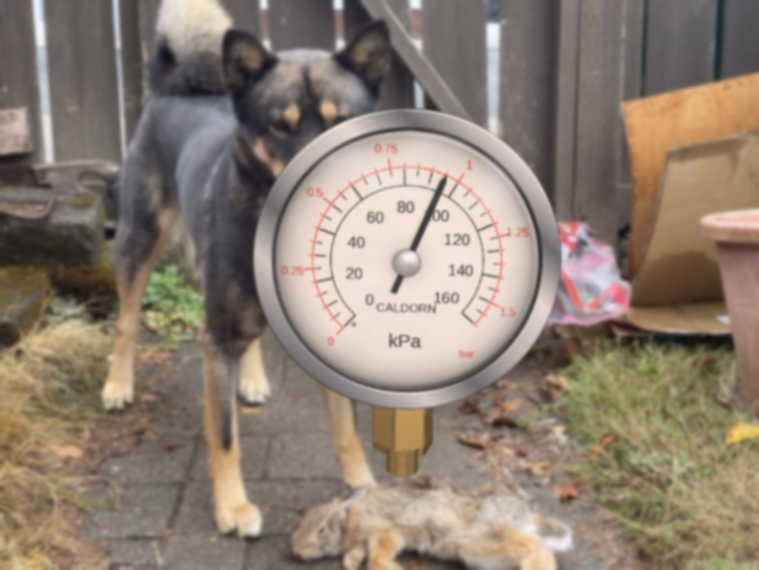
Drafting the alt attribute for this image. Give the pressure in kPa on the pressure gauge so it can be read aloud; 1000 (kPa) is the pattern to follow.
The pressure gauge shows 95 (kPa)
